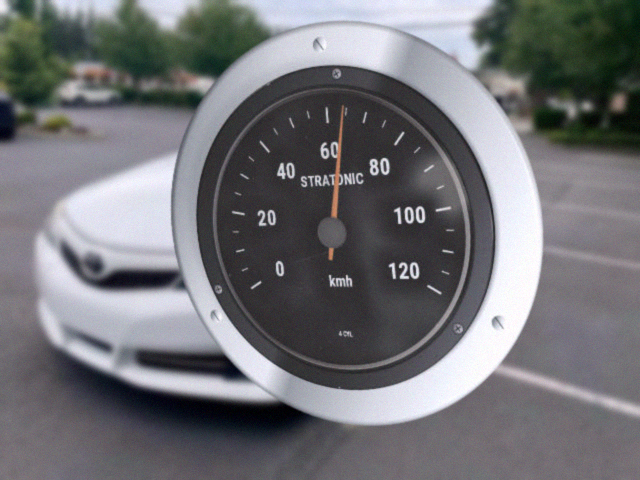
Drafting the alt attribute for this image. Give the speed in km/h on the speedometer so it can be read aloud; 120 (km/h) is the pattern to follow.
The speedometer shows 65 (km/h)
